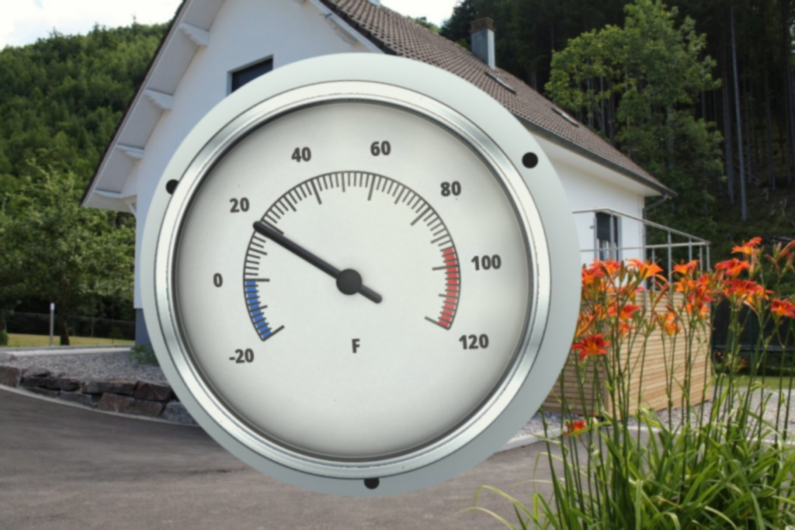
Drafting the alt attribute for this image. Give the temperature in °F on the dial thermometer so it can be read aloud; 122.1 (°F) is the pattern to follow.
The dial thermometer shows 18 (°F)
